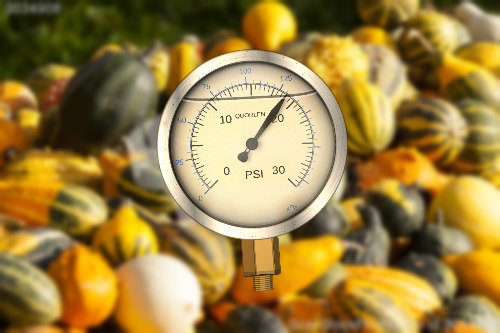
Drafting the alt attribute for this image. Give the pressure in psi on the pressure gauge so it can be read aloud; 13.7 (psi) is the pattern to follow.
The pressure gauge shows 19 (psi)
